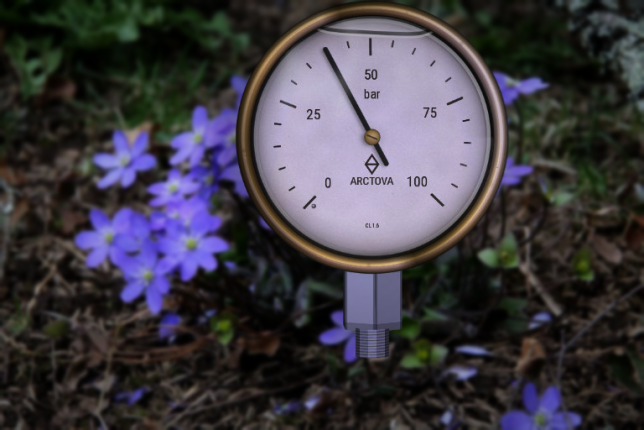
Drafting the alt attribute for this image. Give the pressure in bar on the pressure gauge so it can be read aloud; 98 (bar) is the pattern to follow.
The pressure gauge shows 40 (bar)
